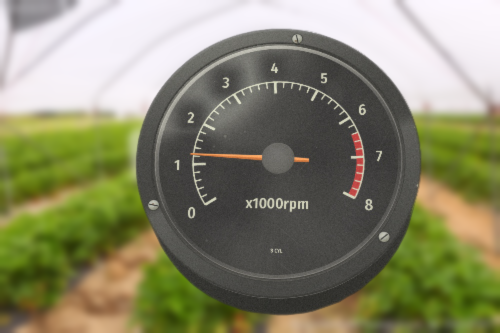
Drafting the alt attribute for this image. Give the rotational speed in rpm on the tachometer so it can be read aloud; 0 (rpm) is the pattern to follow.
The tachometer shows 1200 (rpm)
